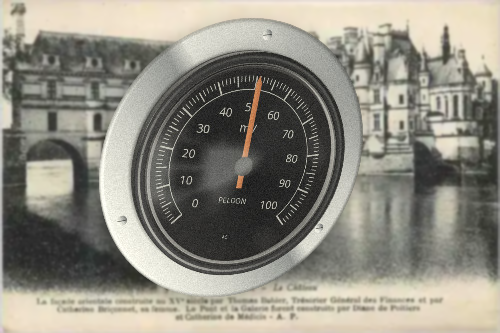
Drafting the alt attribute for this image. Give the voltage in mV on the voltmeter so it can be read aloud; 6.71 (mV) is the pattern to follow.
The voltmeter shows 50 (mV)
